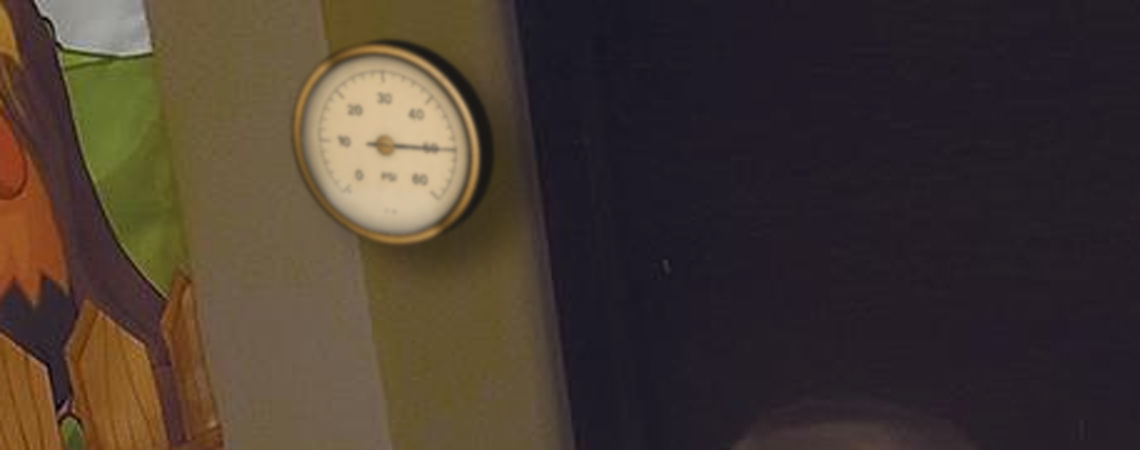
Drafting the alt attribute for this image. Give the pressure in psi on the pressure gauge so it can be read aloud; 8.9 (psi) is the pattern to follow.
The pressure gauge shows 50 (psi)
